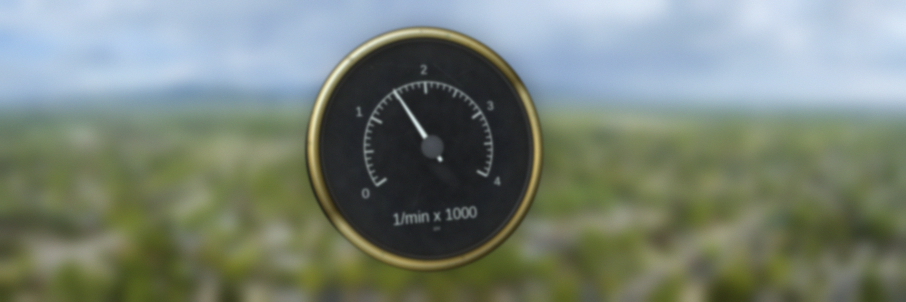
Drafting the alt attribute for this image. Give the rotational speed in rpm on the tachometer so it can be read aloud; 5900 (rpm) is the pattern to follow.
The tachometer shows 1500 (rpm)
